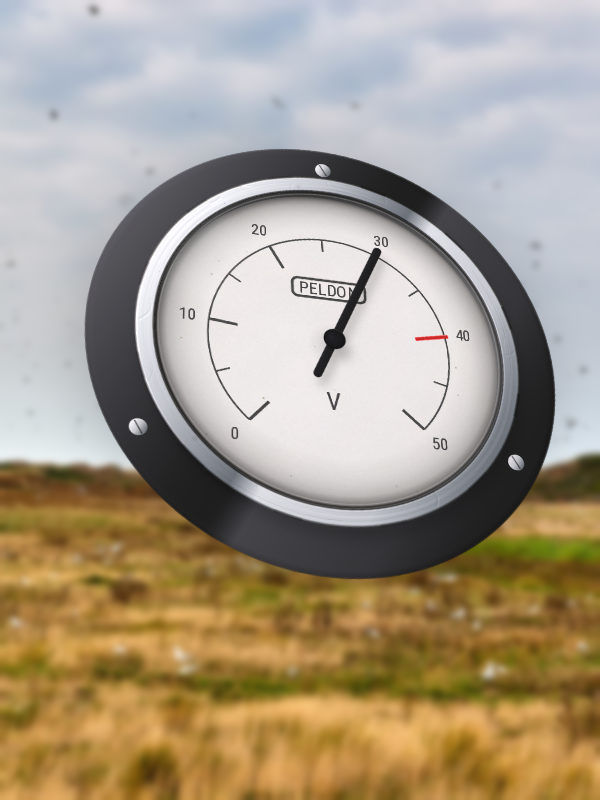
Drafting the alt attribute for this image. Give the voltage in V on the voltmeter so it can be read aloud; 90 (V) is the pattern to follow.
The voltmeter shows 30 (V)
